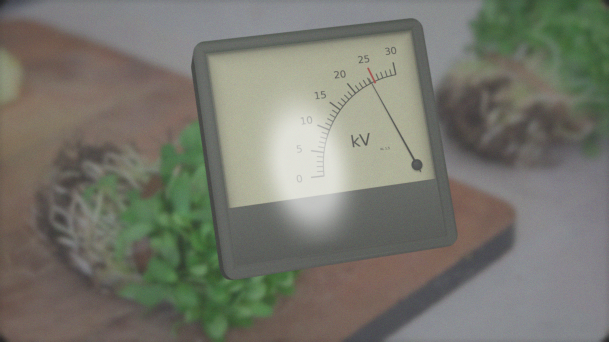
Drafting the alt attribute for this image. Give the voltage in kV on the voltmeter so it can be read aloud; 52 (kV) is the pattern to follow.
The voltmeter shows 24 (kV)
